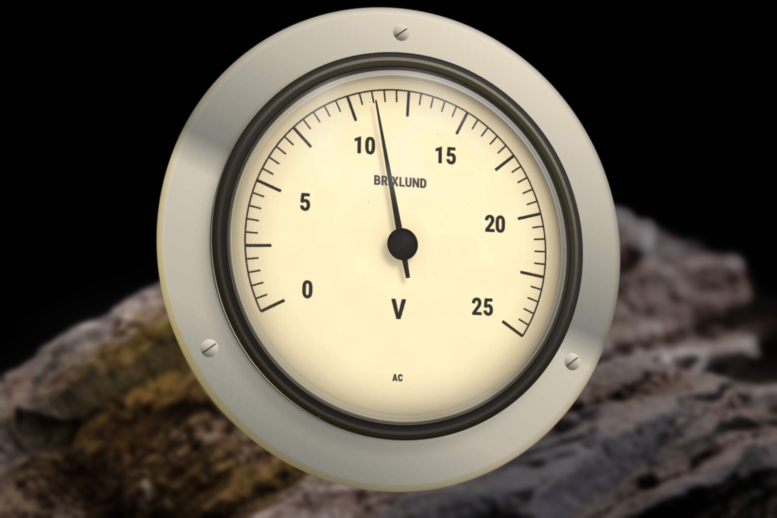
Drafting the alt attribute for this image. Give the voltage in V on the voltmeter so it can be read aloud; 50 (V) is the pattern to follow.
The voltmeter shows 11 (V)
